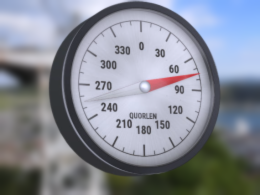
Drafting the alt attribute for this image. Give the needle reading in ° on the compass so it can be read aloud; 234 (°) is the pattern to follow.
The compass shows 75 (°)
